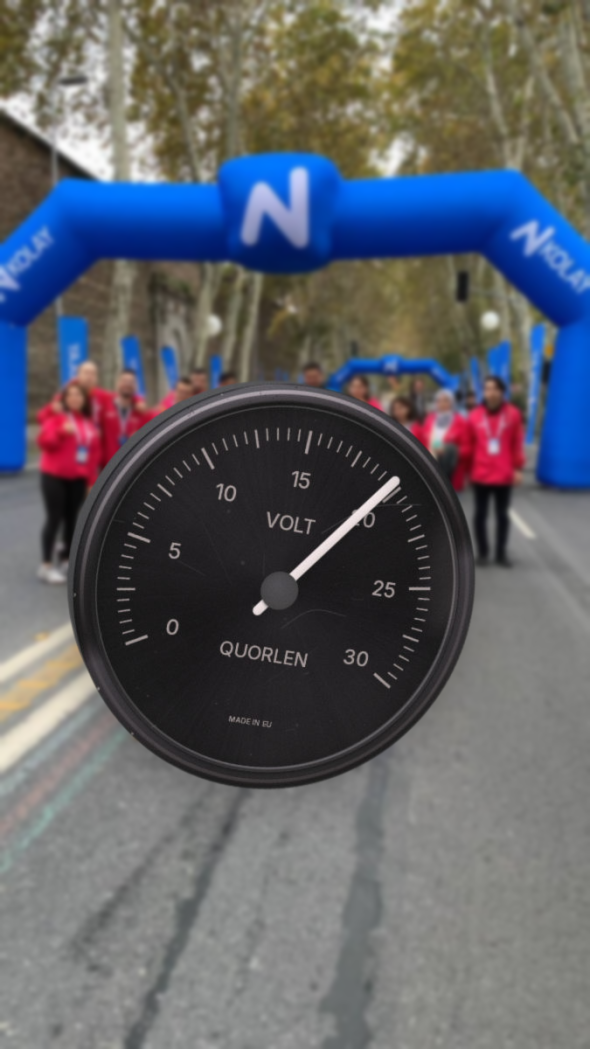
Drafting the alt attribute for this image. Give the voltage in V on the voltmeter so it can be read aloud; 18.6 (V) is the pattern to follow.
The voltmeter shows 19.5 (V)
